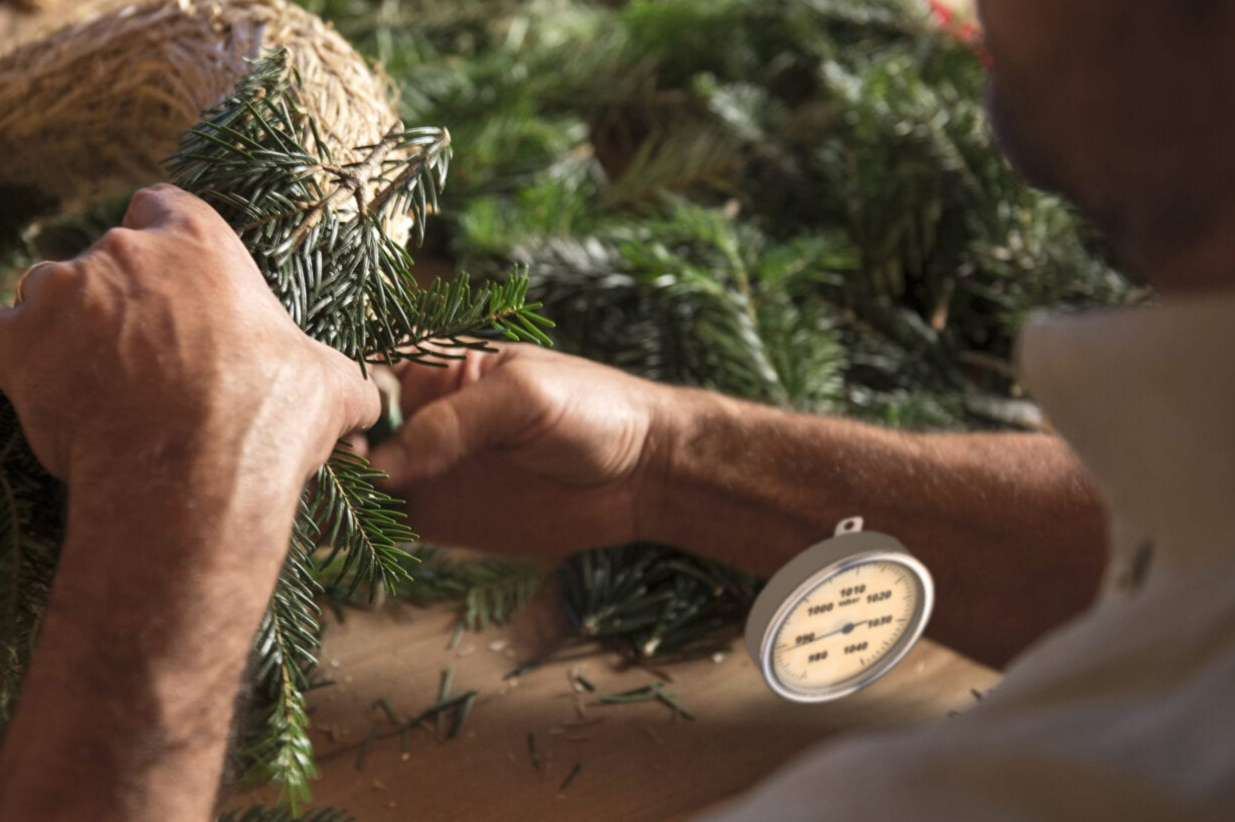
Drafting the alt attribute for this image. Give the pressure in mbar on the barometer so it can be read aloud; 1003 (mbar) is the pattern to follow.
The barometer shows 990 (mbar)
